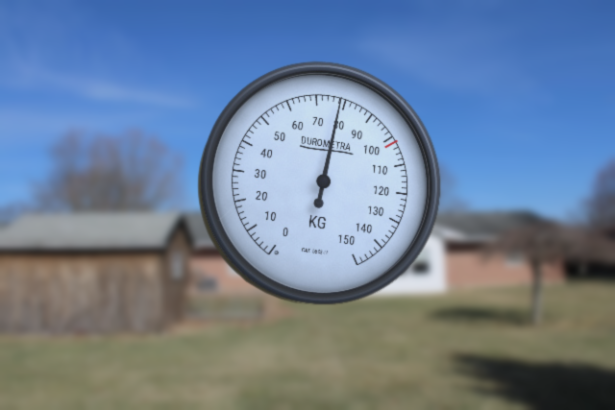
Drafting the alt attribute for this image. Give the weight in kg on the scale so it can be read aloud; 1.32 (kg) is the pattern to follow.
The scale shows 78 (kg)
